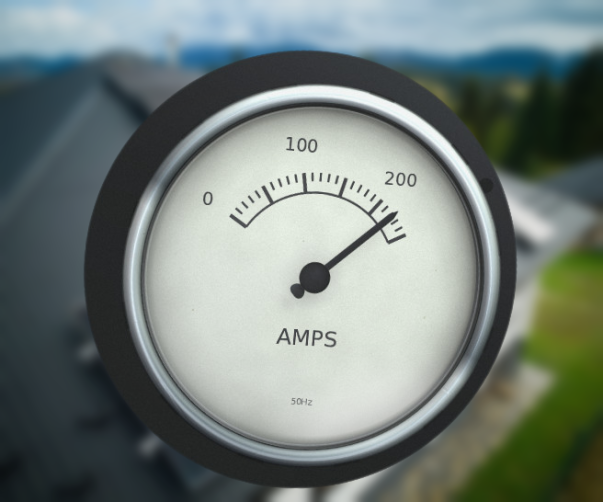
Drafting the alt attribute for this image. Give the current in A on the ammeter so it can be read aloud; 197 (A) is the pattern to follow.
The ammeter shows 220 (A)
